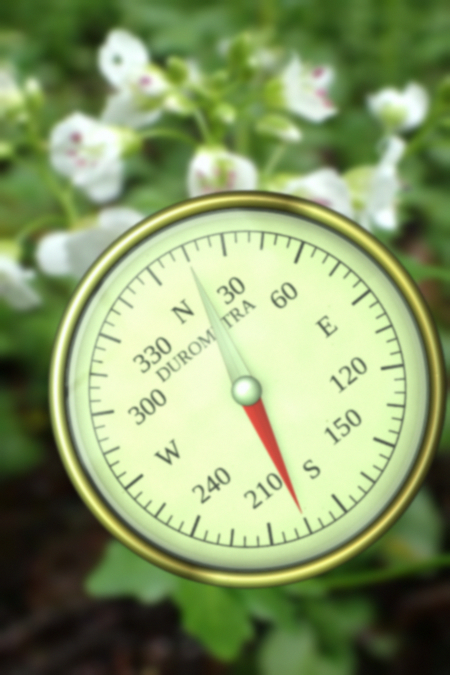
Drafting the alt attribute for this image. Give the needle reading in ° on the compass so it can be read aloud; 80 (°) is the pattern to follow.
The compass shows 195 (°)
